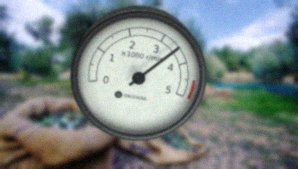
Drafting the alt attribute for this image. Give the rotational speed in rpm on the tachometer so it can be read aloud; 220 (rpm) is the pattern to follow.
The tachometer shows 3500 (rpm)
